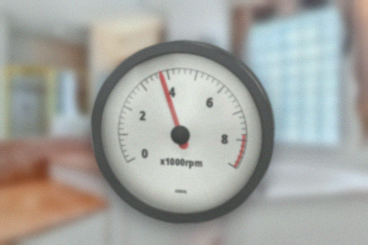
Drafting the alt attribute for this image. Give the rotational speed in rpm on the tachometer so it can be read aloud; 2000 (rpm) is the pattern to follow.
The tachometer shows 3800 (rpm)
